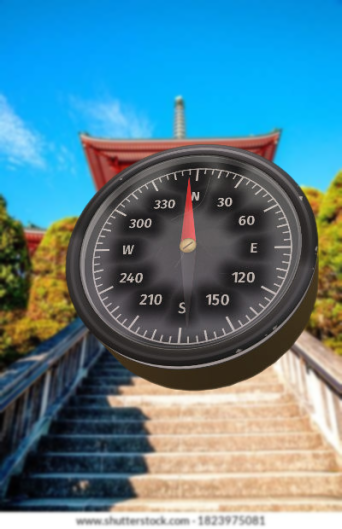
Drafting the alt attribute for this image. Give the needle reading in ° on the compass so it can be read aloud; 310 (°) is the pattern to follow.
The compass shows 355 (°)
